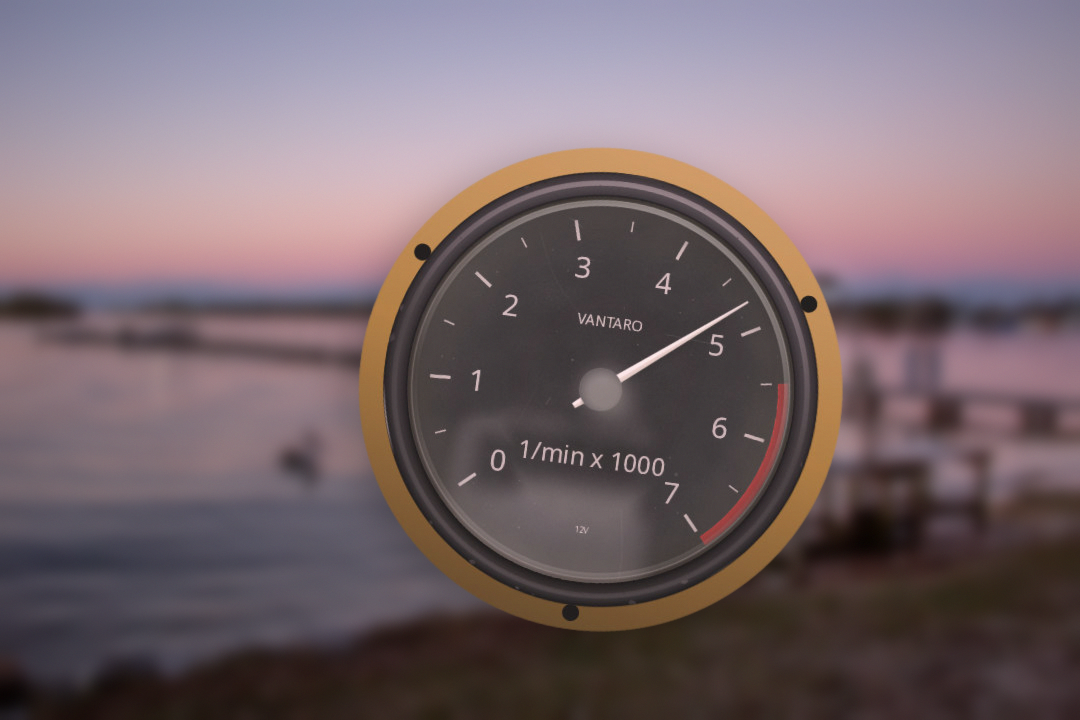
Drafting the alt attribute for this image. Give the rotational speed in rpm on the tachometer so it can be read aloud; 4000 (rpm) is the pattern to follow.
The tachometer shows 4750 (rpm)
